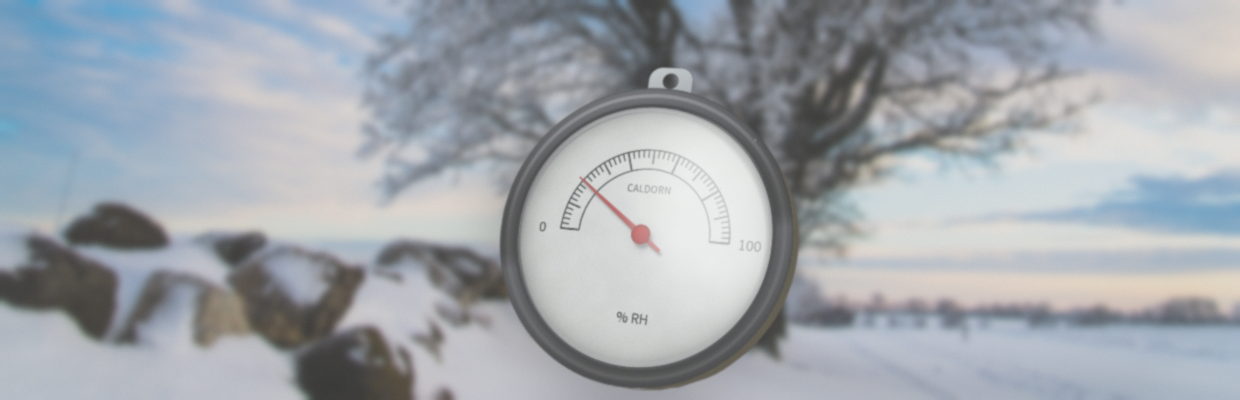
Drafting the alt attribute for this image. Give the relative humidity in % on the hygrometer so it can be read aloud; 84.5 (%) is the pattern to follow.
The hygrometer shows 20 (%)
